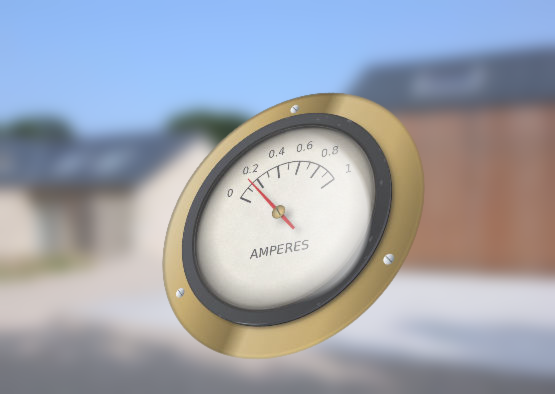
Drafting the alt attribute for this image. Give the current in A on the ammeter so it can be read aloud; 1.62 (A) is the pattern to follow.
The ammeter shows 0.15 (A)
